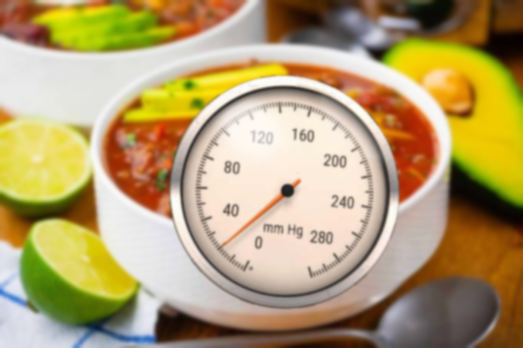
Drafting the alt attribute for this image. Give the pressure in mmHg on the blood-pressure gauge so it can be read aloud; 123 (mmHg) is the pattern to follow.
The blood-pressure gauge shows 20 (mmHg)
